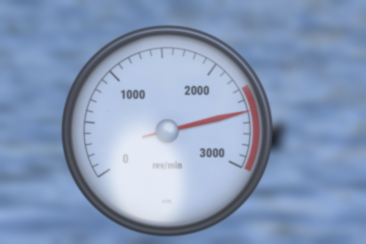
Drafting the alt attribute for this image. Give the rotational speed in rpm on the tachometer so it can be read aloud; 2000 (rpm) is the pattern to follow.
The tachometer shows 2500 (rpm)
